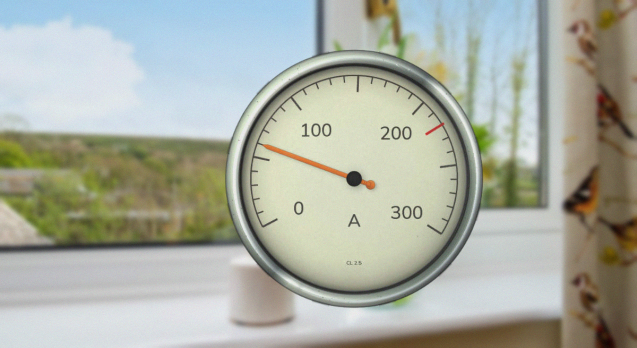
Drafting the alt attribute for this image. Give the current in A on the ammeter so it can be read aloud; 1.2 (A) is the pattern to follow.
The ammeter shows 60 (A)
